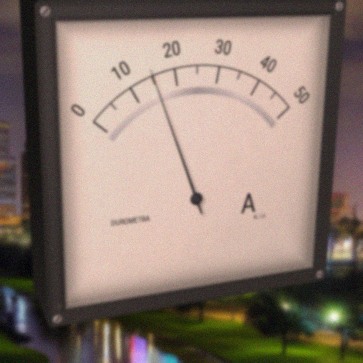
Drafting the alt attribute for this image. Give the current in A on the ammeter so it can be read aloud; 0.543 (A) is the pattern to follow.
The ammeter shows 15 (A)
